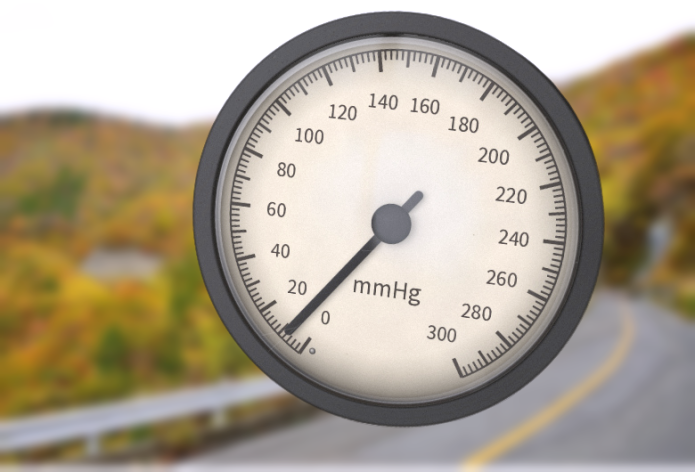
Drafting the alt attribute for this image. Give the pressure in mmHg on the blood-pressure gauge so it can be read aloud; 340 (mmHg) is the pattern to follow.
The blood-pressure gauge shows 8 (mmHg)
